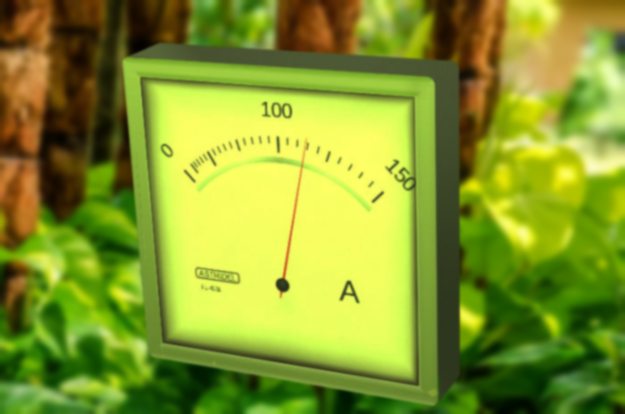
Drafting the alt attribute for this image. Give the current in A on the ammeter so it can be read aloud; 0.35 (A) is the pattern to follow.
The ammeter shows 115 (A)
